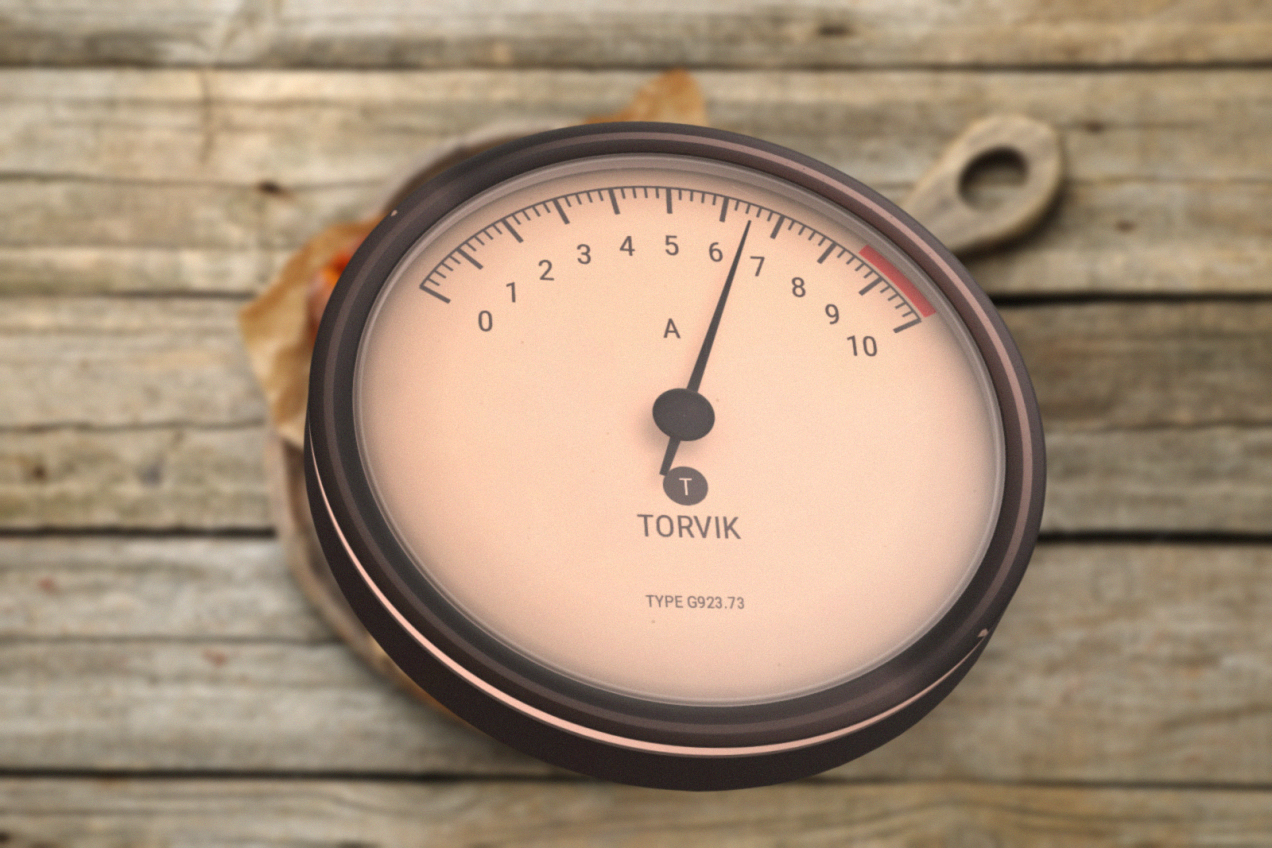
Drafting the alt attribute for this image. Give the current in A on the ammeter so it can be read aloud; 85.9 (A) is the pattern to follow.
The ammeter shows 6.5 (A)
